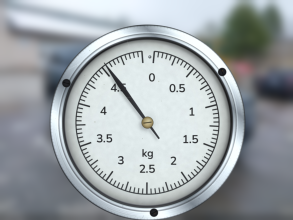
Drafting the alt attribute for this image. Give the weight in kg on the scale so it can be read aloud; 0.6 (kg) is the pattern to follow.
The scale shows 4.55 (kg)
